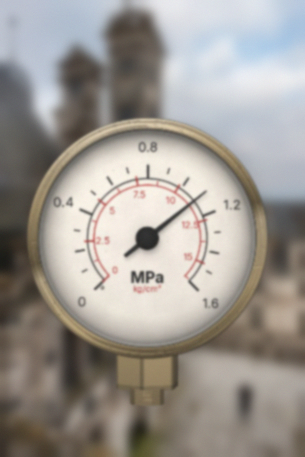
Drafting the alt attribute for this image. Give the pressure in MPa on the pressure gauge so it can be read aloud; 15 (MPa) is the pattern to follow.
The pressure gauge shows 1.1 (MPa)
